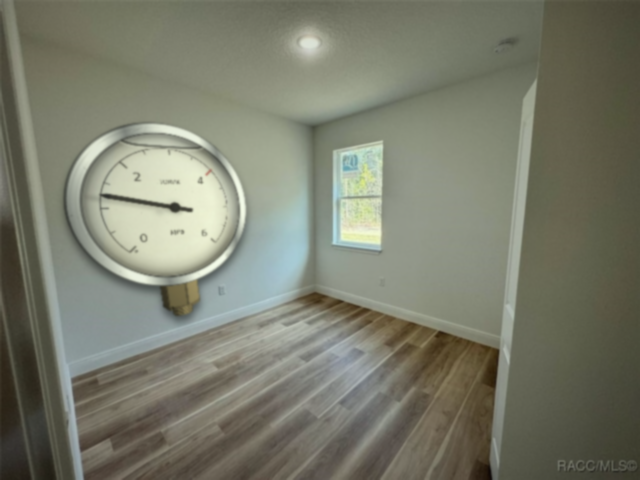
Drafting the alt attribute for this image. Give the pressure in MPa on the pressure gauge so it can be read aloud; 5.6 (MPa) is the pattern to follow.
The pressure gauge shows 1.25 (MPa)
